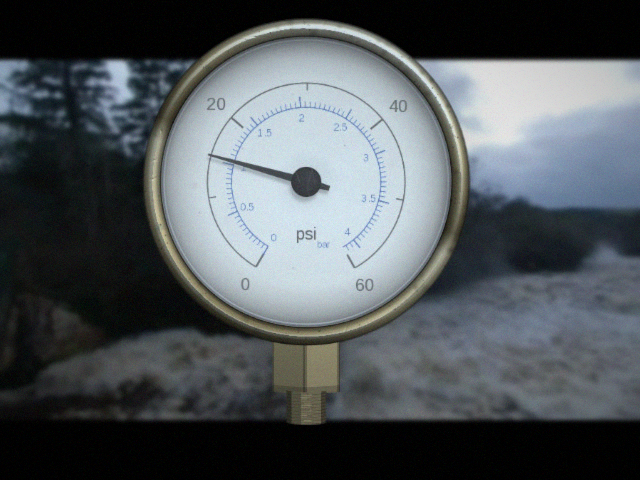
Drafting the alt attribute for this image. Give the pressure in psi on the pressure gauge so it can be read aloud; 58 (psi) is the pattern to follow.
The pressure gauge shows 15 (psi)
